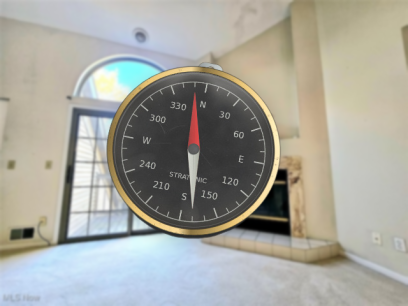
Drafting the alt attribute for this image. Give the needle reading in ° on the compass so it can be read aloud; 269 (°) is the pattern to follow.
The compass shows 350 (°)
